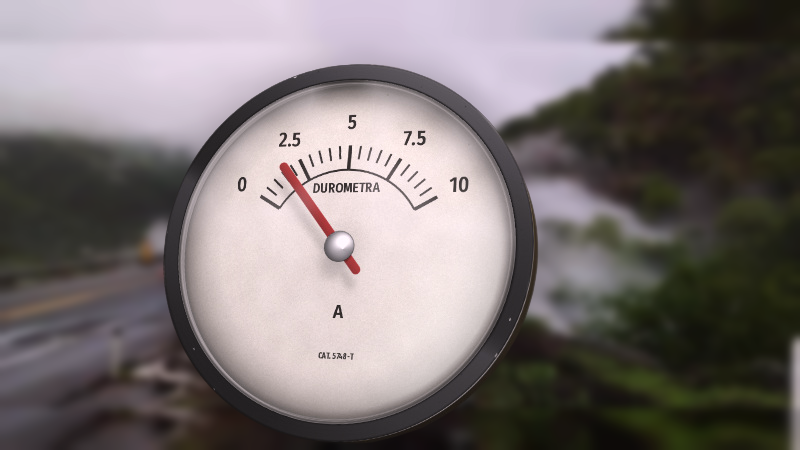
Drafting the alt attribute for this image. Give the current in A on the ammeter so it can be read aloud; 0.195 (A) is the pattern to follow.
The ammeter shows 1.75 (A)
